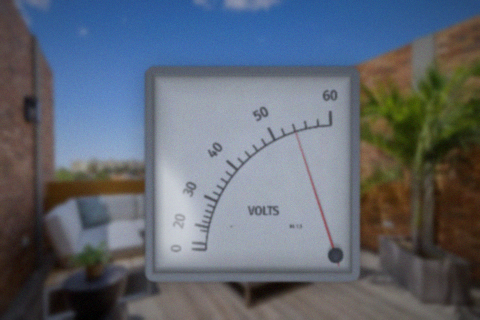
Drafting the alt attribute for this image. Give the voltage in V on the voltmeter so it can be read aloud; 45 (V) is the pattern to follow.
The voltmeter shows 54 (V)
